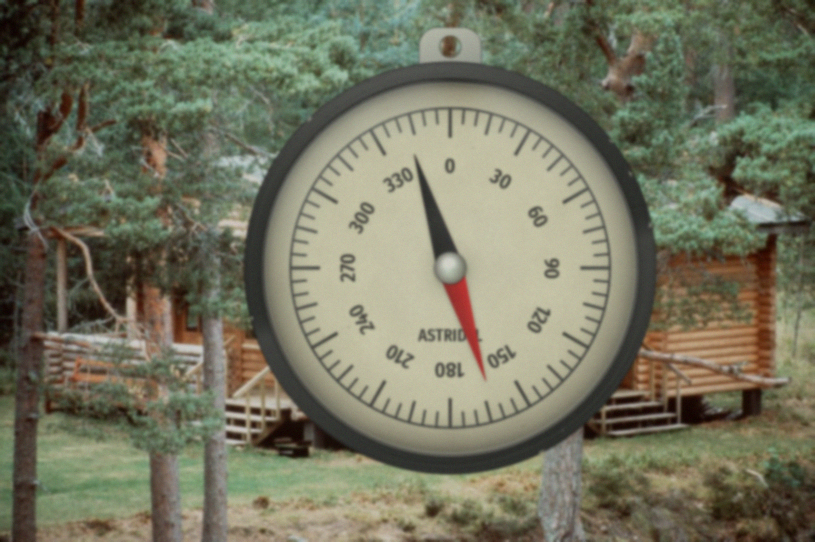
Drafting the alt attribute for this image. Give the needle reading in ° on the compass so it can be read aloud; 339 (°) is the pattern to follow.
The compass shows 162.5 (°)
